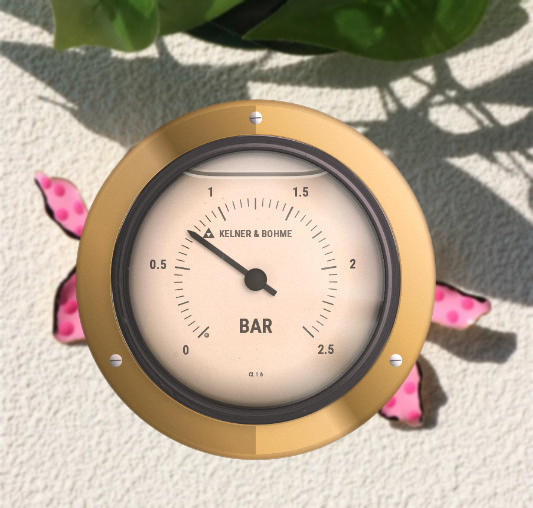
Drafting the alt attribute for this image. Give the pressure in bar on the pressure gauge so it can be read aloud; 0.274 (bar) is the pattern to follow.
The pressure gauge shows 0.75 (bar)
